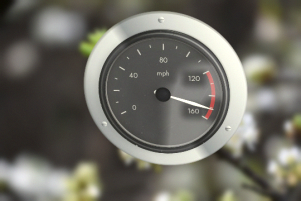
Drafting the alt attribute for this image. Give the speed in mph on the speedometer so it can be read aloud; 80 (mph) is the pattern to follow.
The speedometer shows 150 (mph)
